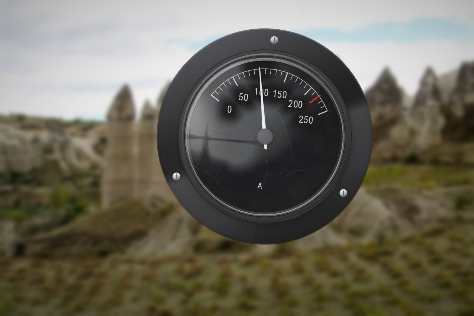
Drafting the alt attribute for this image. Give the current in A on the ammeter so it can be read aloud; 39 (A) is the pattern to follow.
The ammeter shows 100 (A)
